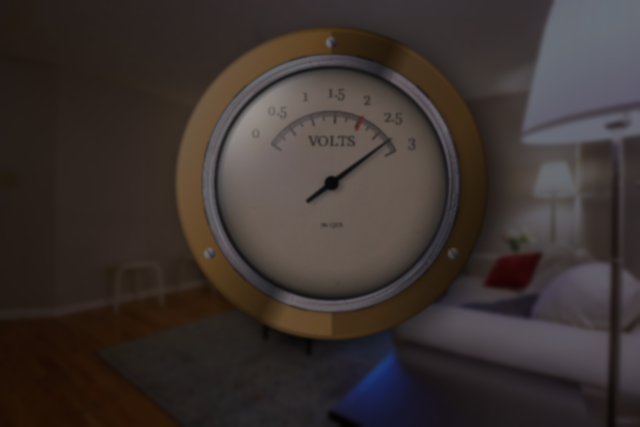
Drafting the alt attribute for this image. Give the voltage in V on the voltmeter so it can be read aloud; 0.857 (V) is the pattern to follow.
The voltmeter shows 2.75 (V)
